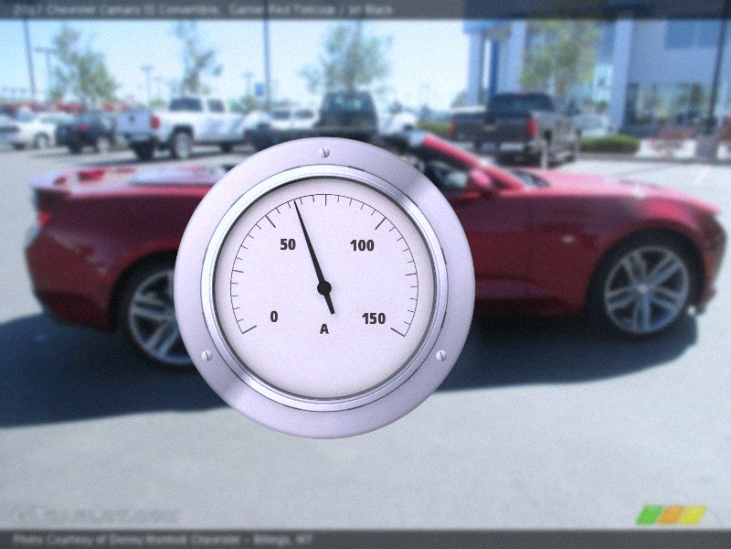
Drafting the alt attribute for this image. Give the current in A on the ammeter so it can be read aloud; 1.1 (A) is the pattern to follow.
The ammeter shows 62.5 (A)
